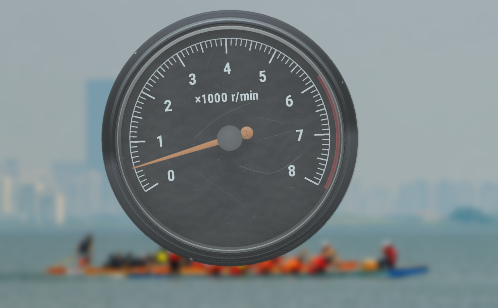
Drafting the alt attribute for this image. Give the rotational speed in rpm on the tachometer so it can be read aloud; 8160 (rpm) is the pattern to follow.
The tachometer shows 500 (rpm)
